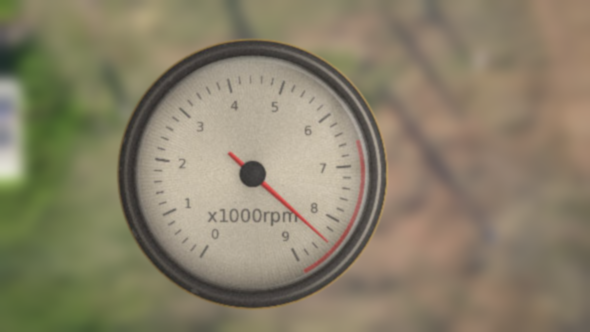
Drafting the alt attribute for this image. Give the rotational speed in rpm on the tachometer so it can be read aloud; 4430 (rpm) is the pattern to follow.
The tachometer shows 8400 (rpm)
